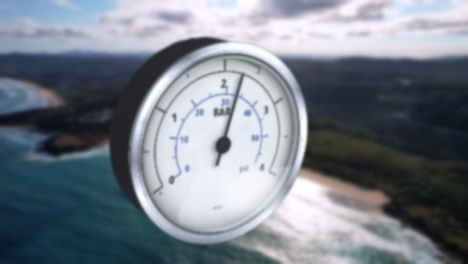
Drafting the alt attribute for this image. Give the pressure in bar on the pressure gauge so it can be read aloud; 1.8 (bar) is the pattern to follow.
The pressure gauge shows 2.25 (bar)
